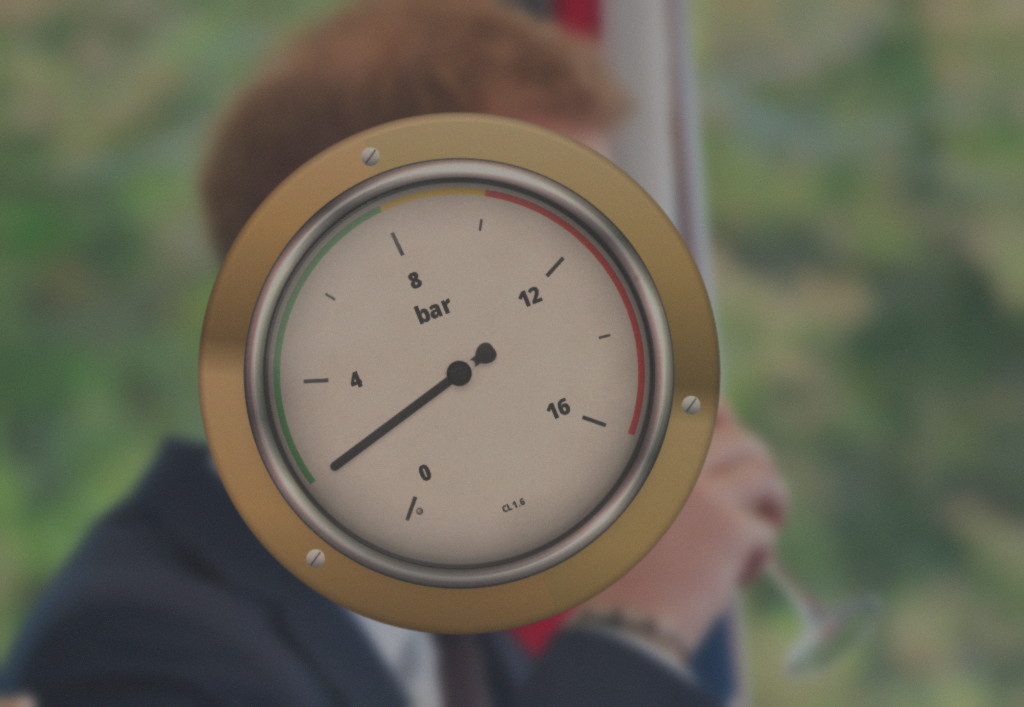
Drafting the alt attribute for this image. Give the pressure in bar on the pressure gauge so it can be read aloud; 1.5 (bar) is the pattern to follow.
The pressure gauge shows 2 (bar)
